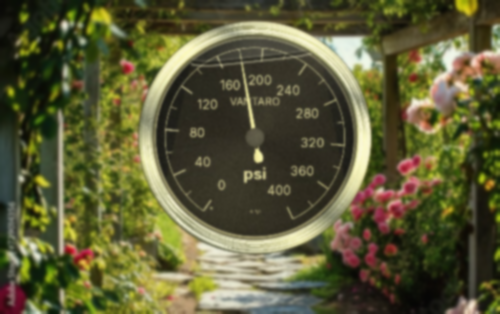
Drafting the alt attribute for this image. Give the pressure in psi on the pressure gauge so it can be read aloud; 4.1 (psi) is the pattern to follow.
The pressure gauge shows 180 (psi)
